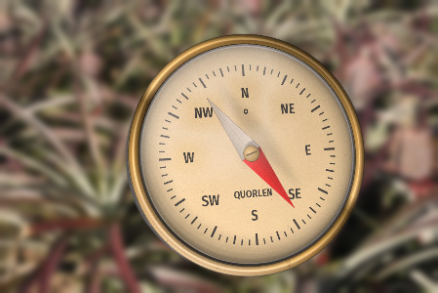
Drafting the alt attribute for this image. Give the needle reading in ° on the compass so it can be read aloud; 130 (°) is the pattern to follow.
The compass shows 145 (°)
